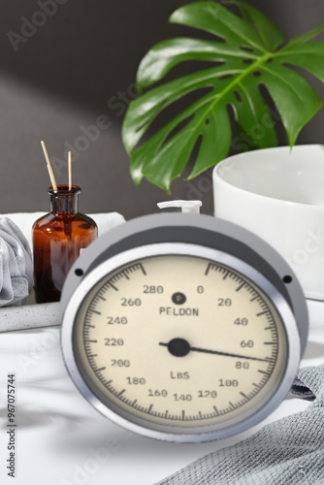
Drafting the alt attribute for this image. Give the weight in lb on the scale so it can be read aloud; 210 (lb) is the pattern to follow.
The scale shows 70 (lb)
